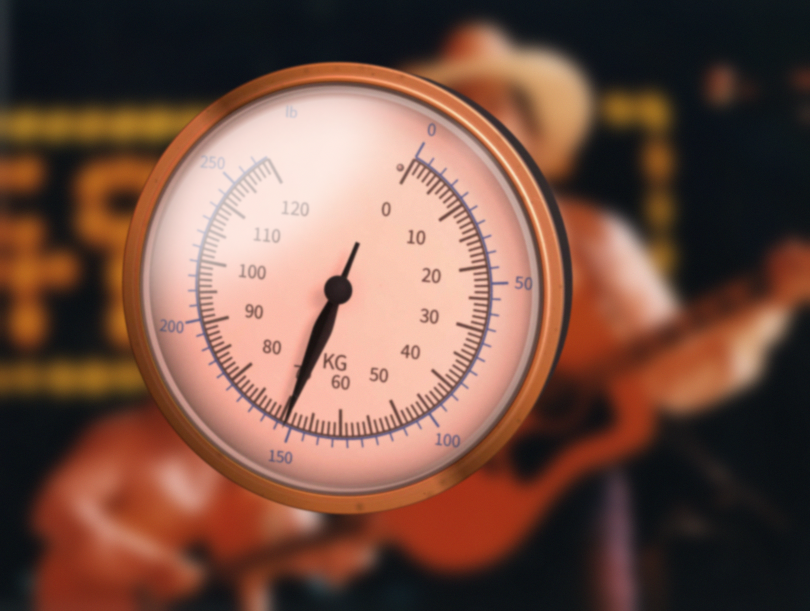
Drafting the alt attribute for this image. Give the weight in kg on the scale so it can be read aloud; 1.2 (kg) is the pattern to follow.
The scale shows 69 (kg)
